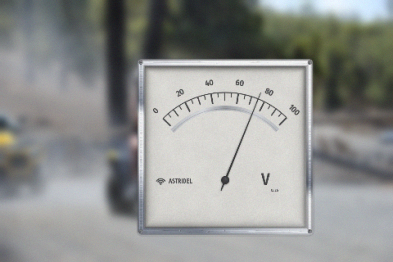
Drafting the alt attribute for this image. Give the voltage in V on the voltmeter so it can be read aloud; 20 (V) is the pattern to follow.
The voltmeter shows 75 (V)
